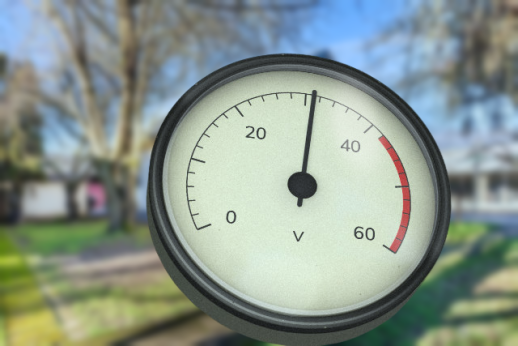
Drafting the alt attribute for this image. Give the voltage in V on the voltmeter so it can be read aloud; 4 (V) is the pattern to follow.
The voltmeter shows 31 (V)
